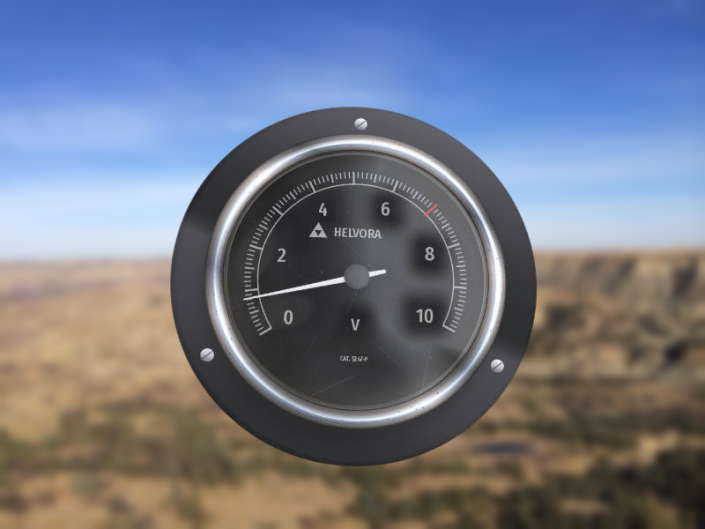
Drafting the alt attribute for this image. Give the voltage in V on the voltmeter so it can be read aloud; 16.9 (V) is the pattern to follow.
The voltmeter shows 0.8 (V)
